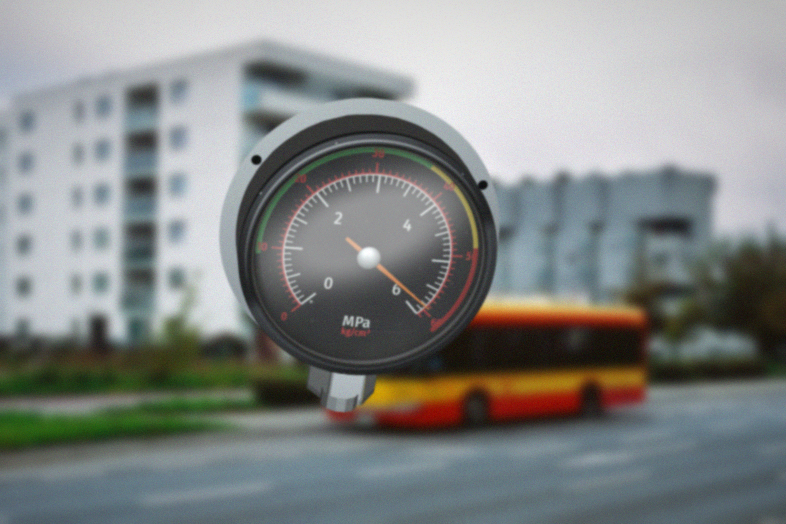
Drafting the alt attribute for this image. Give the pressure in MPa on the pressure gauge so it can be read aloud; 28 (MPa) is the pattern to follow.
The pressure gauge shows 5.8 (MPa)
